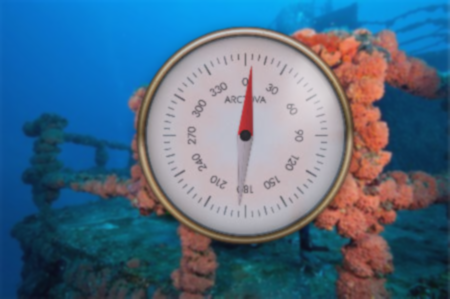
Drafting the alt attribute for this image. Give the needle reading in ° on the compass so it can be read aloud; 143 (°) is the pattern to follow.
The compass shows 5 (°)
